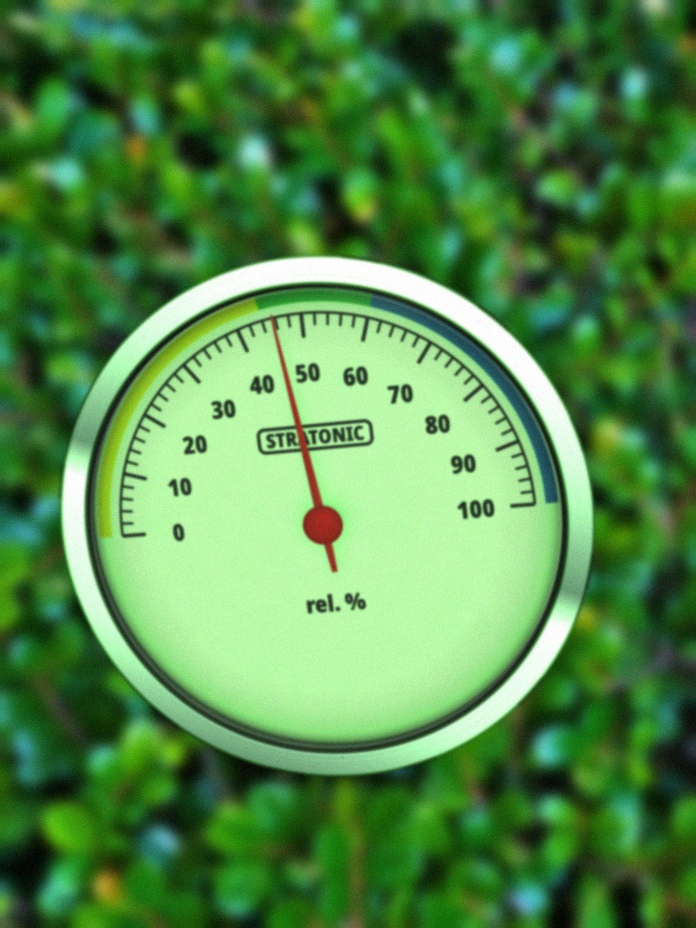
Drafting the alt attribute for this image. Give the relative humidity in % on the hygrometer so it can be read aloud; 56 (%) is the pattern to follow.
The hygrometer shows 46 (%)
